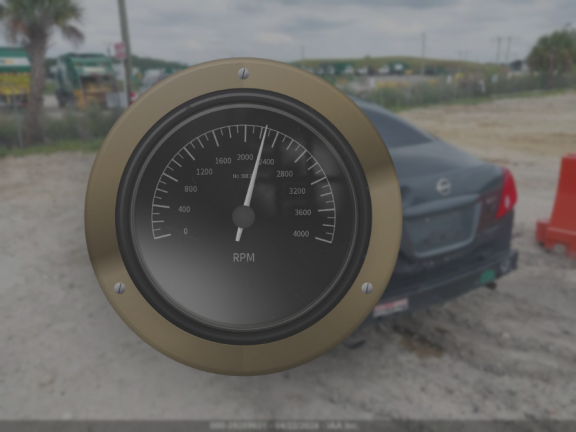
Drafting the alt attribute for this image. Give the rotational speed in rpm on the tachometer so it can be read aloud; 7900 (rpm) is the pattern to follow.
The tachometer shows 2250 (rpm)
